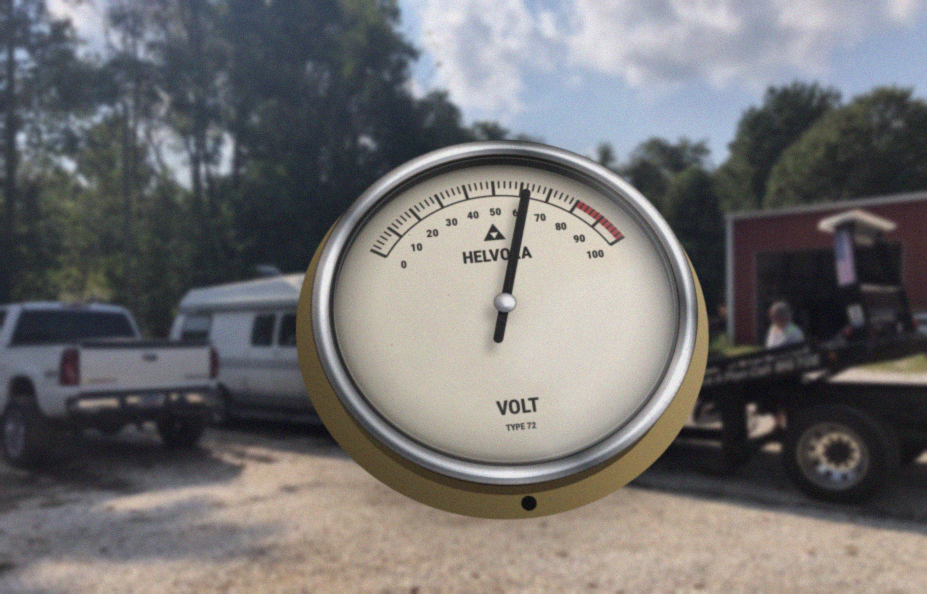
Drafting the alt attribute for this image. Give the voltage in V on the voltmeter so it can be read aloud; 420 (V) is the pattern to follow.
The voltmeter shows 62 (V)
